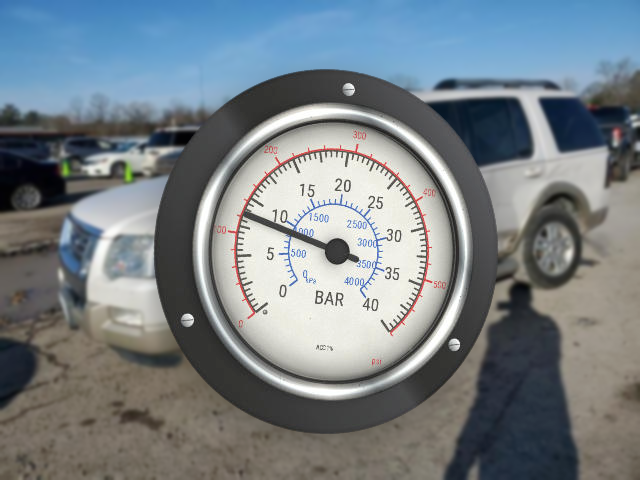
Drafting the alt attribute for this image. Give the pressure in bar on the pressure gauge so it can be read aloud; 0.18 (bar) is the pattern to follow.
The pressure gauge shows 8.5 (bar)
